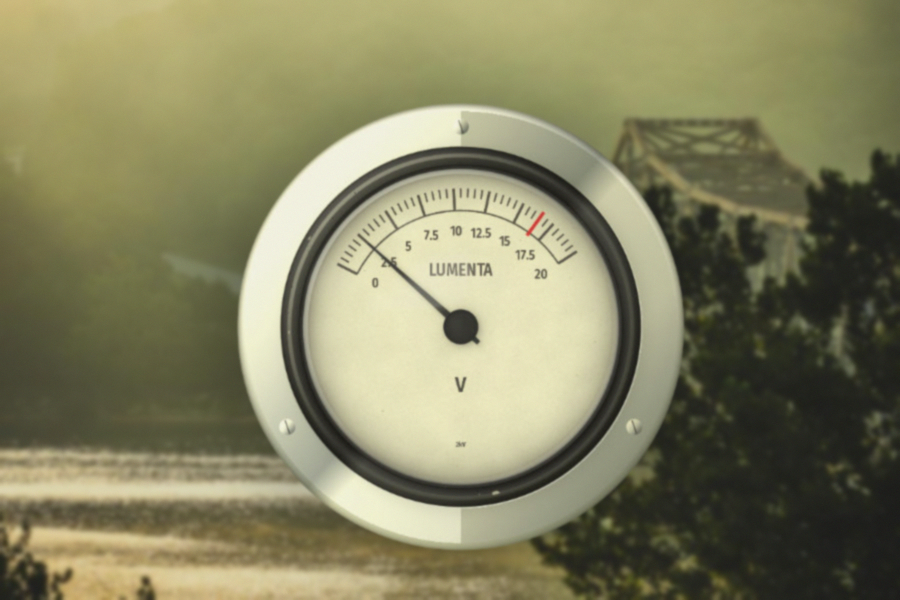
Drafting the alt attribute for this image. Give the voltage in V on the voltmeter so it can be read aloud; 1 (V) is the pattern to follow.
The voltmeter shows 2.5 (V)
